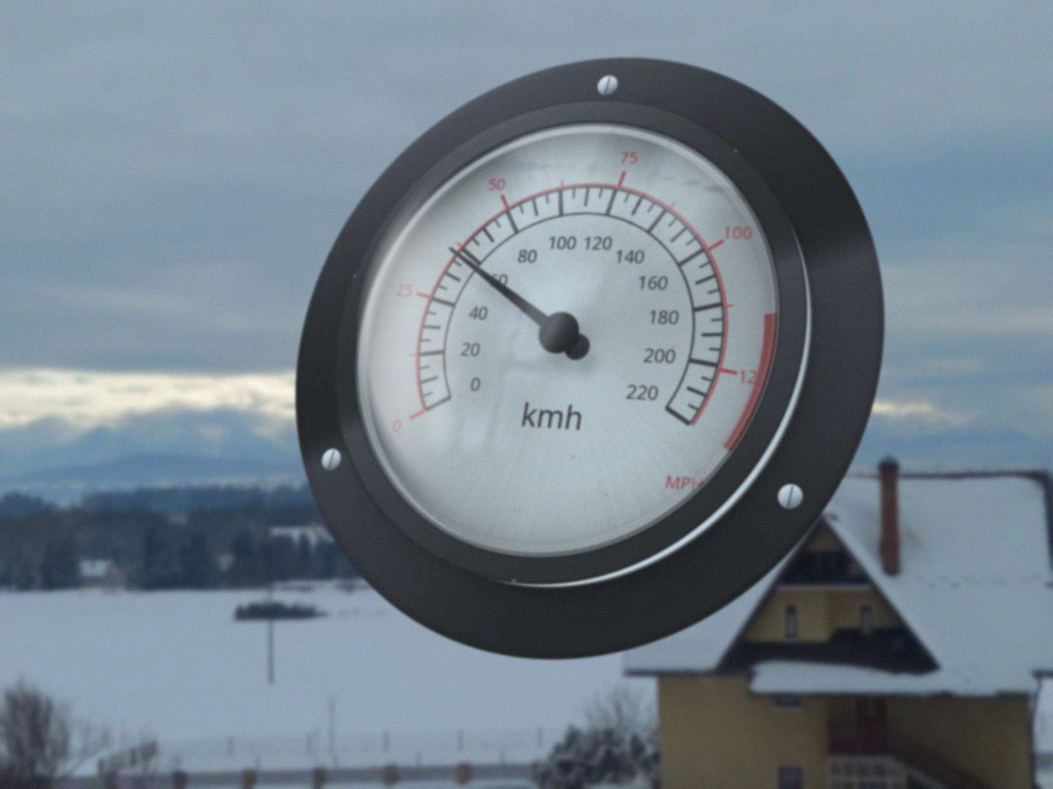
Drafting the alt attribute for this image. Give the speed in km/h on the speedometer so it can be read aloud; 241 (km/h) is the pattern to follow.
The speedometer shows 57.5 (km/h)
